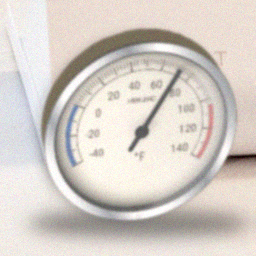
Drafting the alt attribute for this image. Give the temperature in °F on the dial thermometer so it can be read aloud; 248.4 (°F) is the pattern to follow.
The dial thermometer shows 70 (°F)
